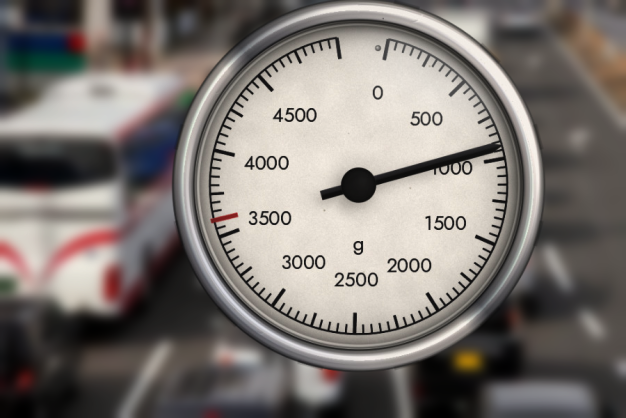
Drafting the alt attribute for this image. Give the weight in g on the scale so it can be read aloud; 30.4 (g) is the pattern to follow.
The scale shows 925 (g)
